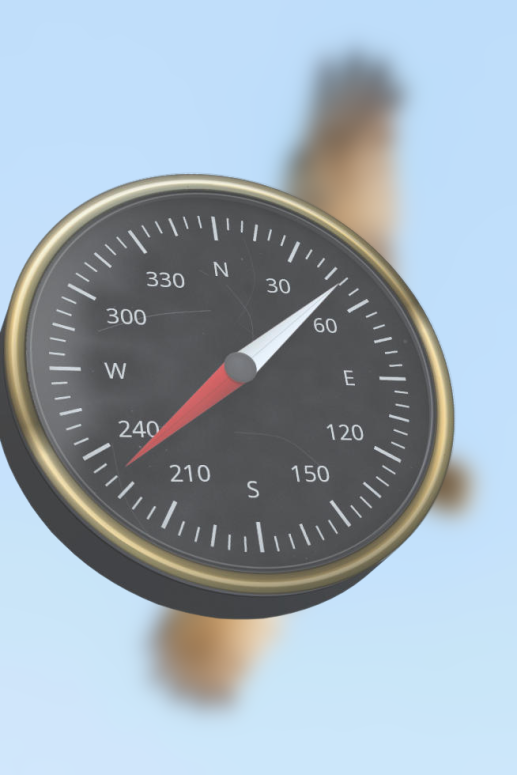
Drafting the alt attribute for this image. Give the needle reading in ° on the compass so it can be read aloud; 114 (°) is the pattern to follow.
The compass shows 230 (°)
